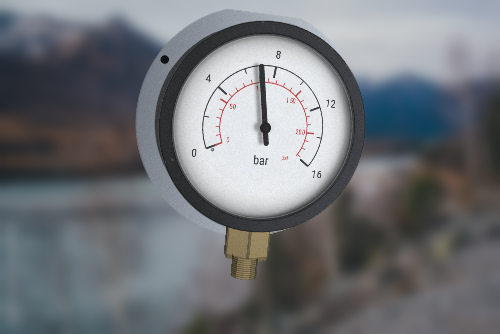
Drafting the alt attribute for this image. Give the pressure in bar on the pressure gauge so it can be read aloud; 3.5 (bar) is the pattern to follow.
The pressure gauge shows 7 (bar)
